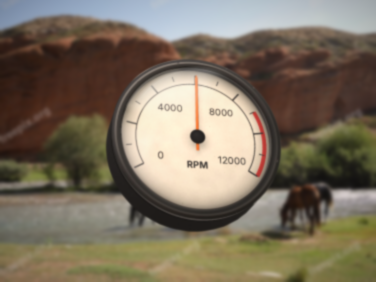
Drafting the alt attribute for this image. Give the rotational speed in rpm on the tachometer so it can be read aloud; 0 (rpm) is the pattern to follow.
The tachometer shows 6000 (rpm)
